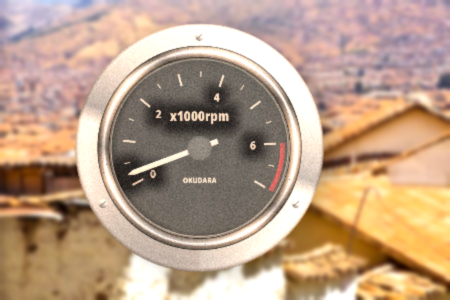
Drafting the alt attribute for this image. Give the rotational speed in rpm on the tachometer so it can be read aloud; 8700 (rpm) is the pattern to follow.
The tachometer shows 250 (rpm)
